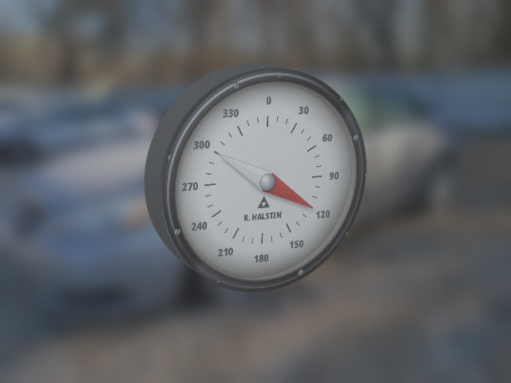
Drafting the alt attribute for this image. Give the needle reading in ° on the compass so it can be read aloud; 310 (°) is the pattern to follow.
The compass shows 120 (°)
